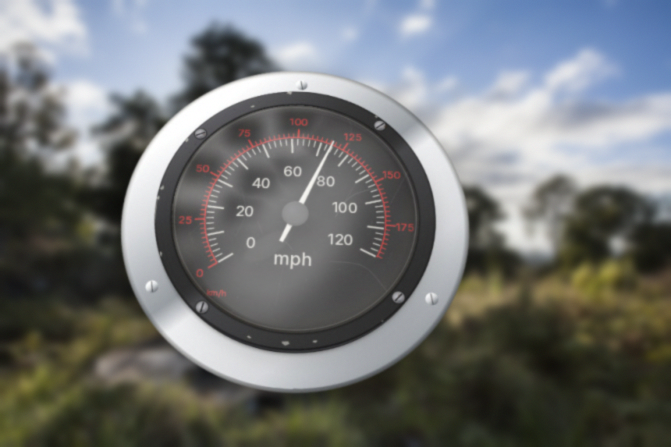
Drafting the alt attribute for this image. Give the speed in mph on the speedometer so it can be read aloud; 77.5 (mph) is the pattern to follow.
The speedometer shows 74 (mph)
